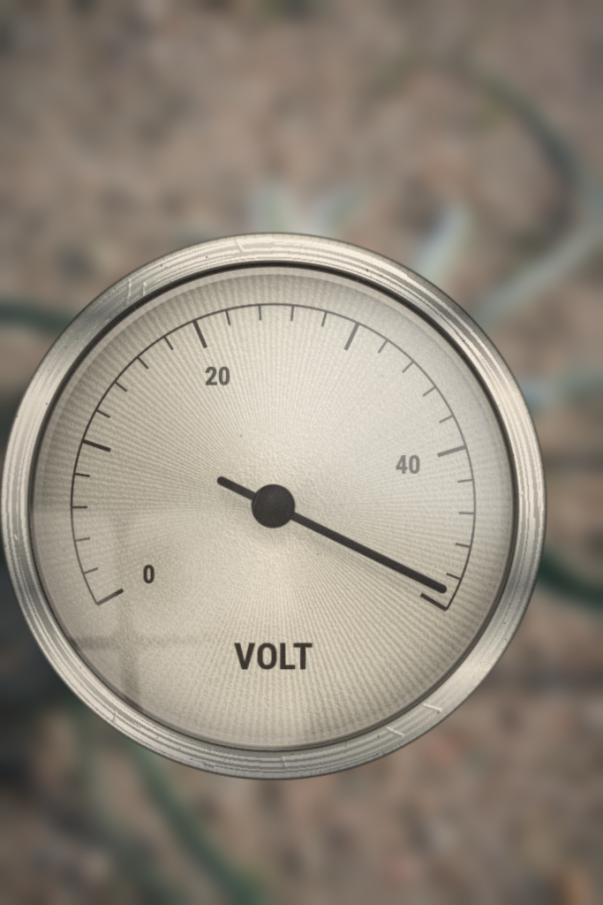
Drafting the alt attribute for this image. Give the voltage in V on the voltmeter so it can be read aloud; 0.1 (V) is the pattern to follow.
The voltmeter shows 49 (V)
